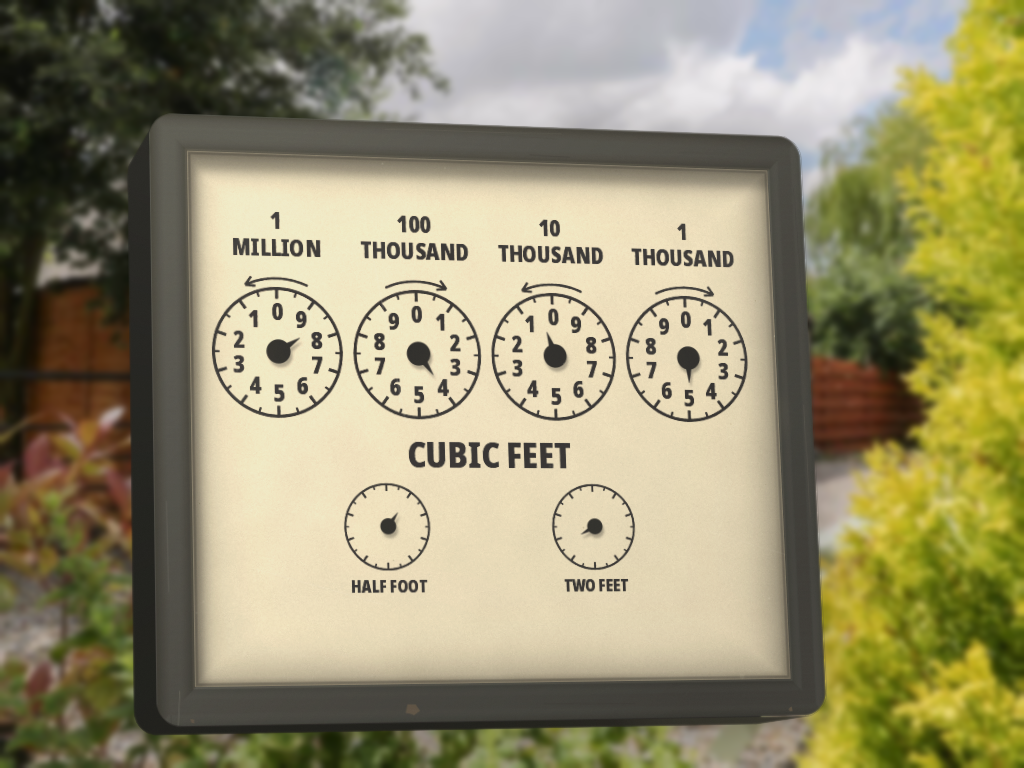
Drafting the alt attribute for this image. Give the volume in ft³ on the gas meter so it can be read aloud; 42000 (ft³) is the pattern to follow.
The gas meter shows 840500 (ft³)
